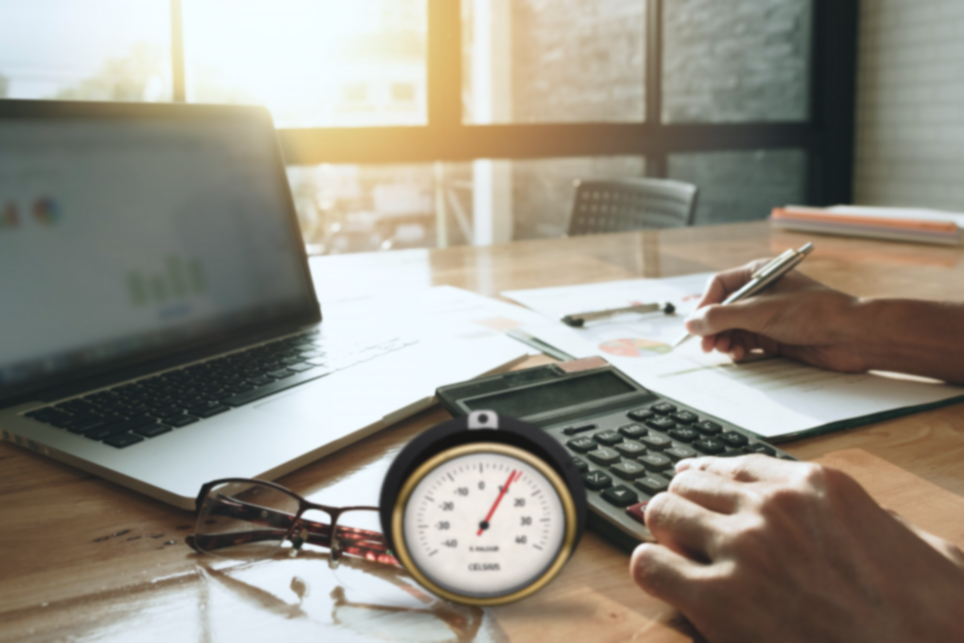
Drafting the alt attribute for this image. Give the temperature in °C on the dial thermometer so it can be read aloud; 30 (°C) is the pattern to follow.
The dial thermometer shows 10 (°C)
